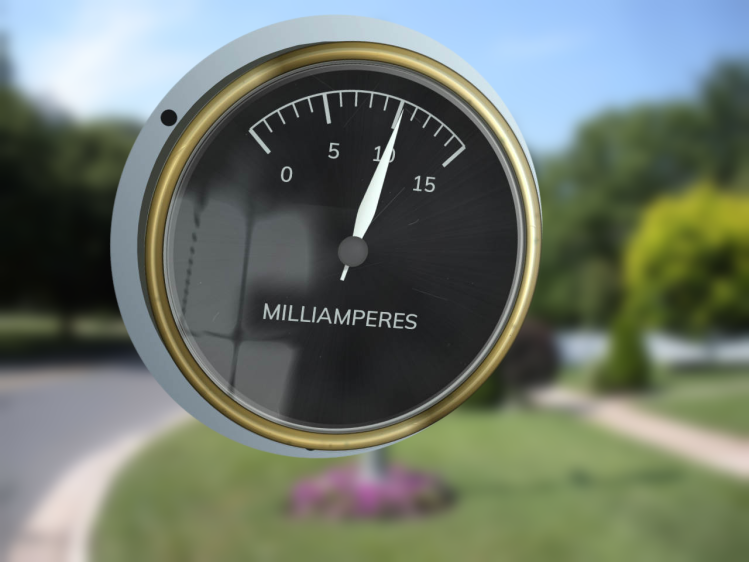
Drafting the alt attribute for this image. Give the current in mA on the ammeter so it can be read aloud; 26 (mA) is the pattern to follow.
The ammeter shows 10 (mA)
